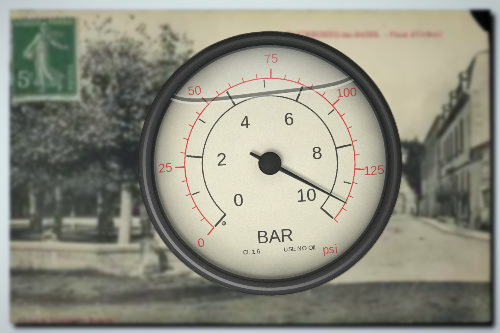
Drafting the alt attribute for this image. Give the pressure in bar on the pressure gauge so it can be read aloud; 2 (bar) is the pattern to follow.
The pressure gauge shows 9.5 (bar)
